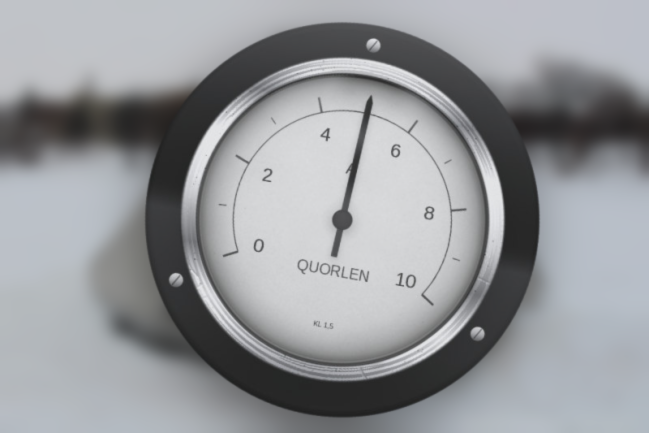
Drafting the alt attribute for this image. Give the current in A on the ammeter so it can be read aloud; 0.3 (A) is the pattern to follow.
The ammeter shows 5 (A)
